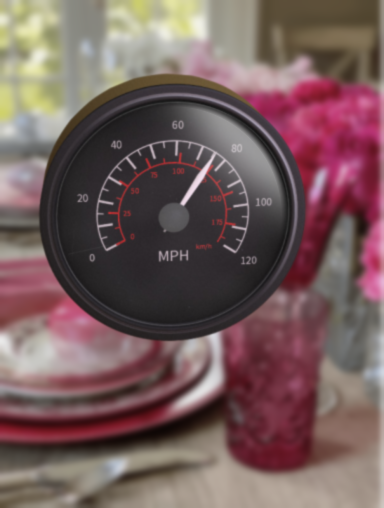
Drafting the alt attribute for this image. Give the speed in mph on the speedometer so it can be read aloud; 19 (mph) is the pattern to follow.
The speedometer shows 75 (mph)
